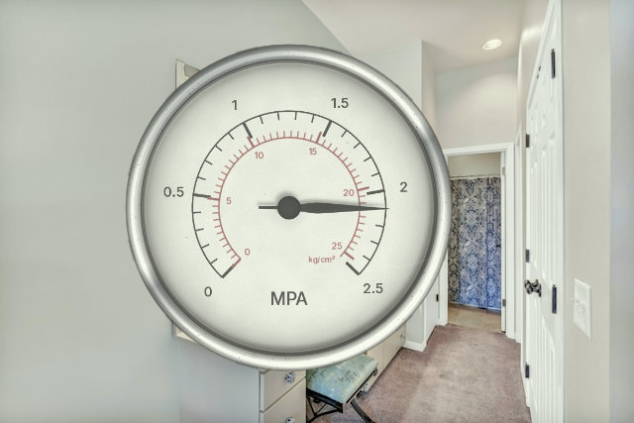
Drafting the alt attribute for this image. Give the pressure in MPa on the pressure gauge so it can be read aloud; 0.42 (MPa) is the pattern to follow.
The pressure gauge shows 2.1 (MPa)
